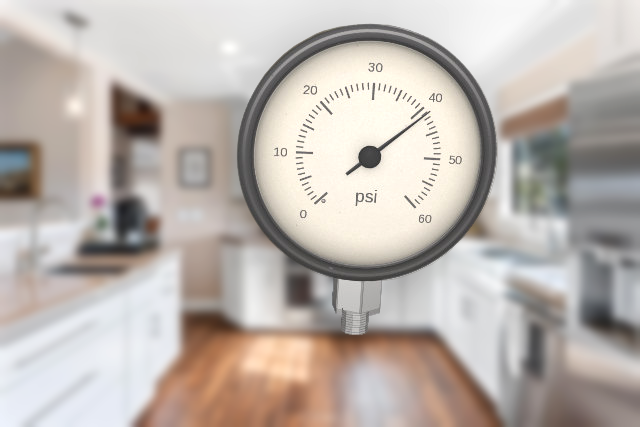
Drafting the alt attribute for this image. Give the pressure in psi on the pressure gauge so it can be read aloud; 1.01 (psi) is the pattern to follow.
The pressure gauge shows 41 (psi)
